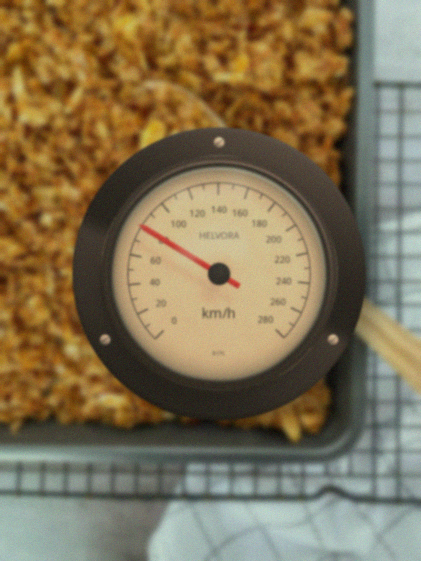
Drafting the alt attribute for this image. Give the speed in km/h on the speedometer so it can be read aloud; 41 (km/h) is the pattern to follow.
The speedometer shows 80 (km/h)
